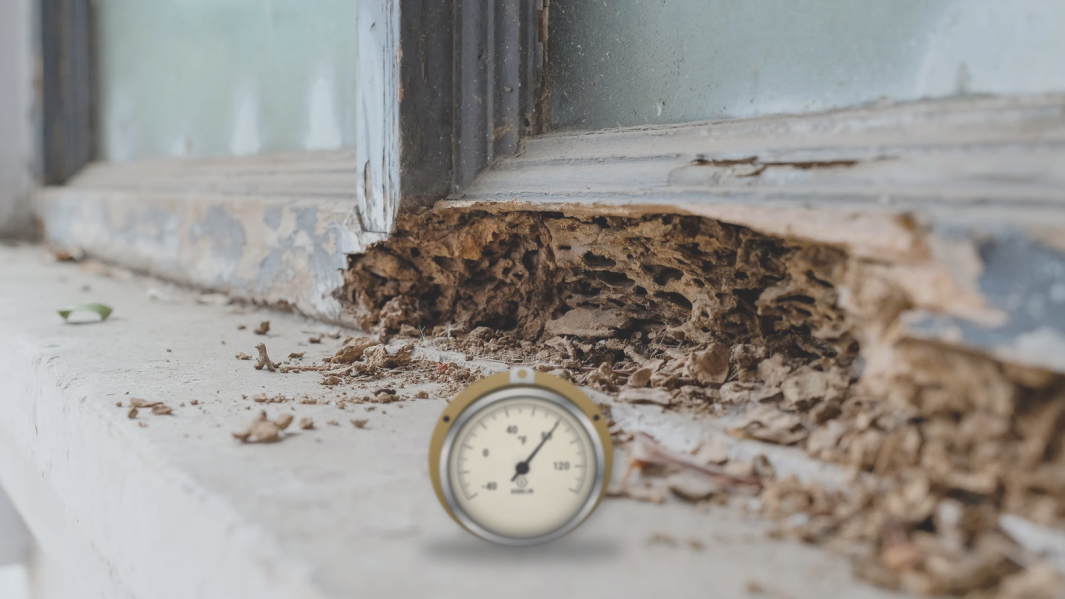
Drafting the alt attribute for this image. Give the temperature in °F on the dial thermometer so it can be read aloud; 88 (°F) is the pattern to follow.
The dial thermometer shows 80 (°F)
